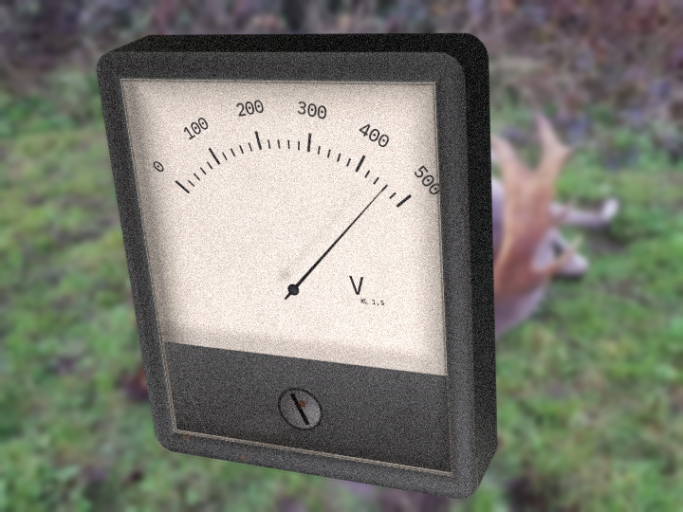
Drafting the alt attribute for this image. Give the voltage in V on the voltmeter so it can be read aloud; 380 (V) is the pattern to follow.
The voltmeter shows 460 (V)
